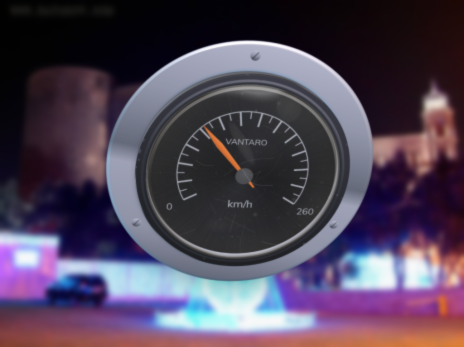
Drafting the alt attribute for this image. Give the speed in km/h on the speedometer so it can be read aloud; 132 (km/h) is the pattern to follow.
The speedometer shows 85 (km/h)
